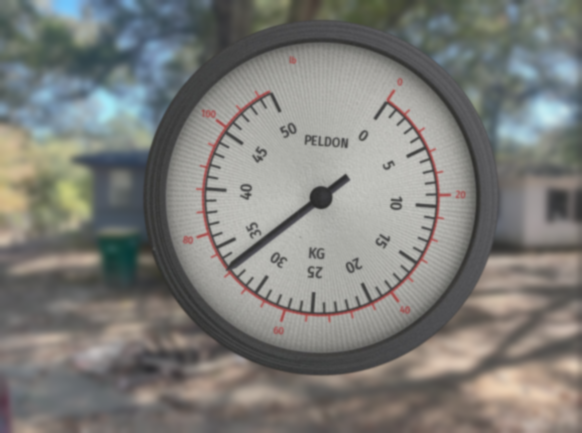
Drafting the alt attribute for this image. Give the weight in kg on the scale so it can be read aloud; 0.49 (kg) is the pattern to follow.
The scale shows 33 (kg)
